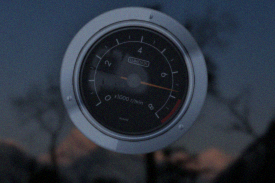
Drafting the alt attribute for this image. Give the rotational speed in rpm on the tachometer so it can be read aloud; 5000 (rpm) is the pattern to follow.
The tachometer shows 6750 (rpm)
